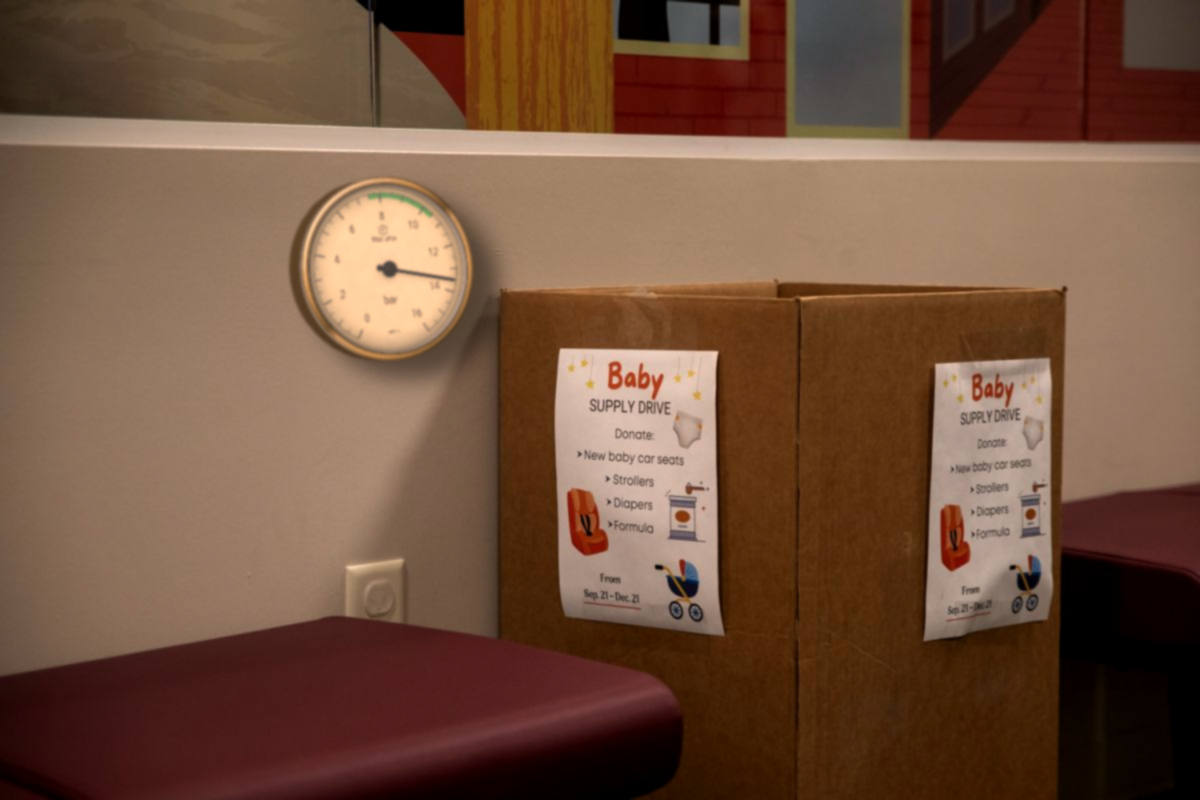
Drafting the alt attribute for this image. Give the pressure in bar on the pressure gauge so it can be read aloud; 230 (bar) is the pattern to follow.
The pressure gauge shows 13.5 (bar)
